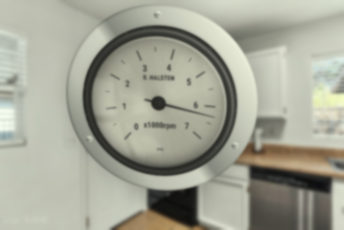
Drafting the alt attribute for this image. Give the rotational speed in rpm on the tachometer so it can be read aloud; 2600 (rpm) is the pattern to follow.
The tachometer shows 6250 (rpm)
